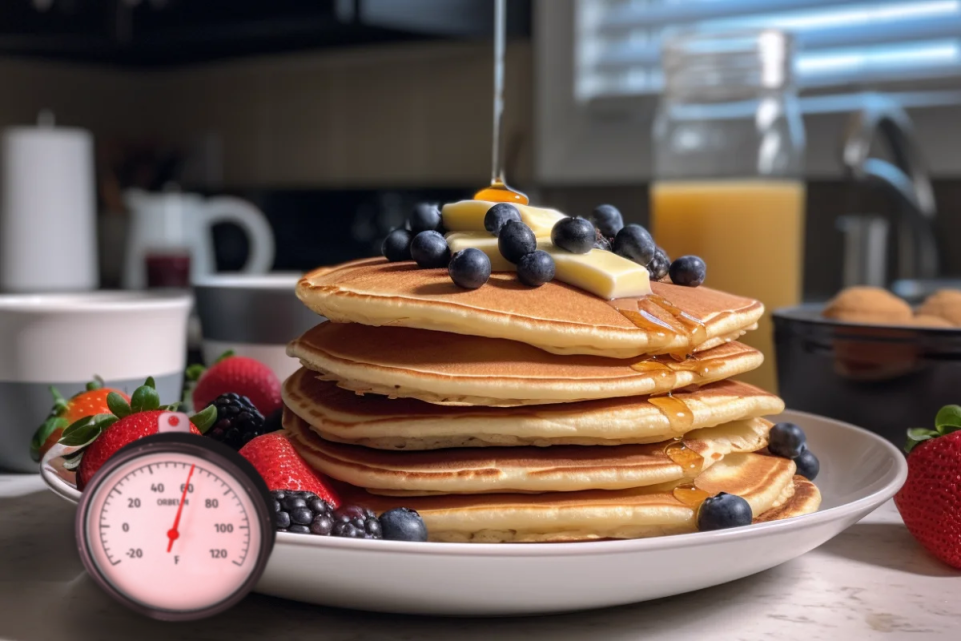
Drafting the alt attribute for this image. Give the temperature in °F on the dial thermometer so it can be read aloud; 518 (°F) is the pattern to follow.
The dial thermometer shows 60 (°F)
